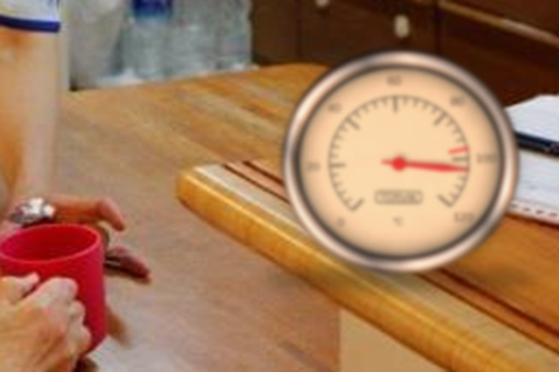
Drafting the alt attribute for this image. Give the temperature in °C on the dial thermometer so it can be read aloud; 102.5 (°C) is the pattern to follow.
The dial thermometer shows 104 (°C)
